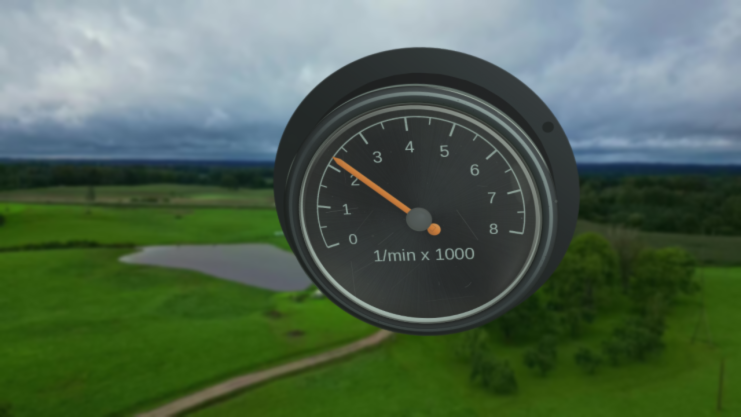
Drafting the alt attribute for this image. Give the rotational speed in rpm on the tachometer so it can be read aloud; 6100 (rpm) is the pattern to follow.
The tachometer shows 2250 (rpm)
